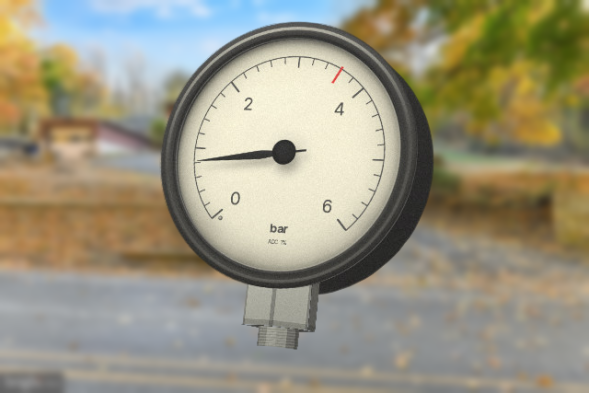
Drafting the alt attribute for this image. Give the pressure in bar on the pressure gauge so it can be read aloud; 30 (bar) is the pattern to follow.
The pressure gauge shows 0.8 (bar)
